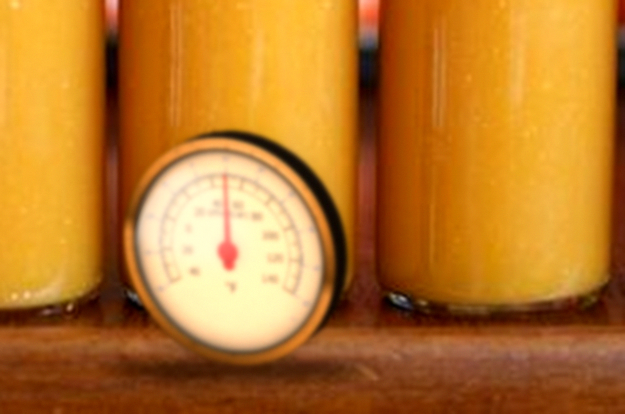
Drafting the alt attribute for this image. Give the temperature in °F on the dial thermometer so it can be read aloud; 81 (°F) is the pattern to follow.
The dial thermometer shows 50 (°F)
